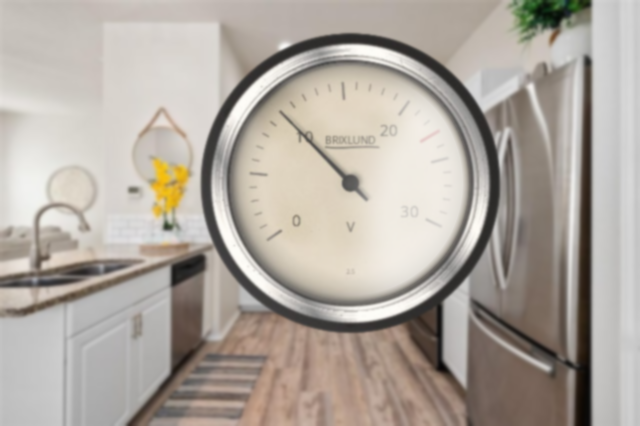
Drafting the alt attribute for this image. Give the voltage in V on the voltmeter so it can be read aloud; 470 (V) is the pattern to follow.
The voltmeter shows 10 (V)
